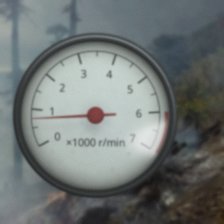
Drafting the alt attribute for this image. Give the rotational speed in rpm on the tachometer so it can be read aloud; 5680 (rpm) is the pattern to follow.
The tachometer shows 750 (rpm)
